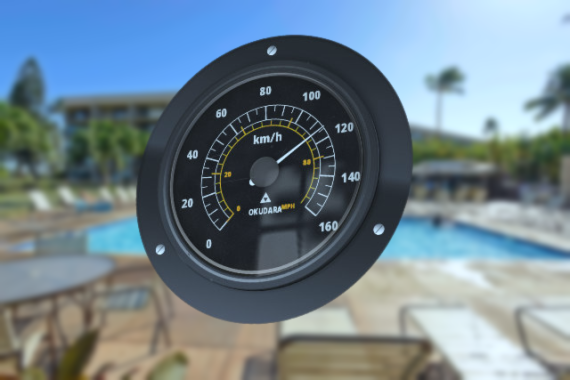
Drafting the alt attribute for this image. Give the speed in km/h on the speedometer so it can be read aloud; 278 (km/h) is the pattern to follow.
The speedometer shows 115 (km/h)
